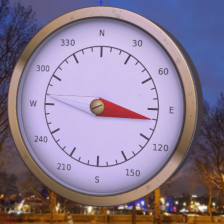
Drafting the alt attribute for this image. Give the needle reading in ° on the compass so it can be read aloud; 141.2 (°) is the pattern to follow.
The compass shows 100 (°)
